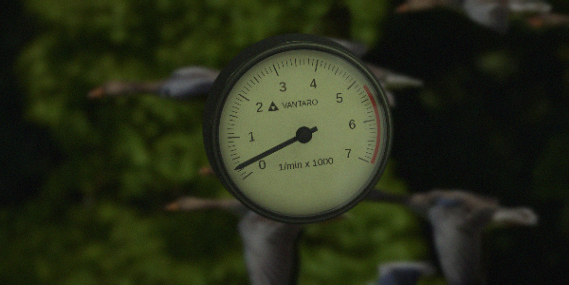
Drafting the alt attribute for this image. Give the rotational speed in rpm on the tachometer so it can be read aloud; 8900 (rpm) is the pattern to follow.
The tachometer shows 300 (rpm)
